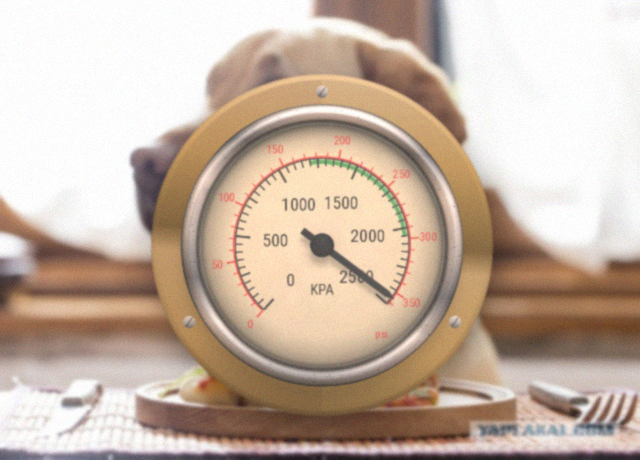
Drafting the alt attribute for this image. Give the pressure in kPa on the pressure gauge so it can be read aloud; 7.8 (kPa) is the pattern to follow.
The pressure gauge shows 2450 (kPa)
